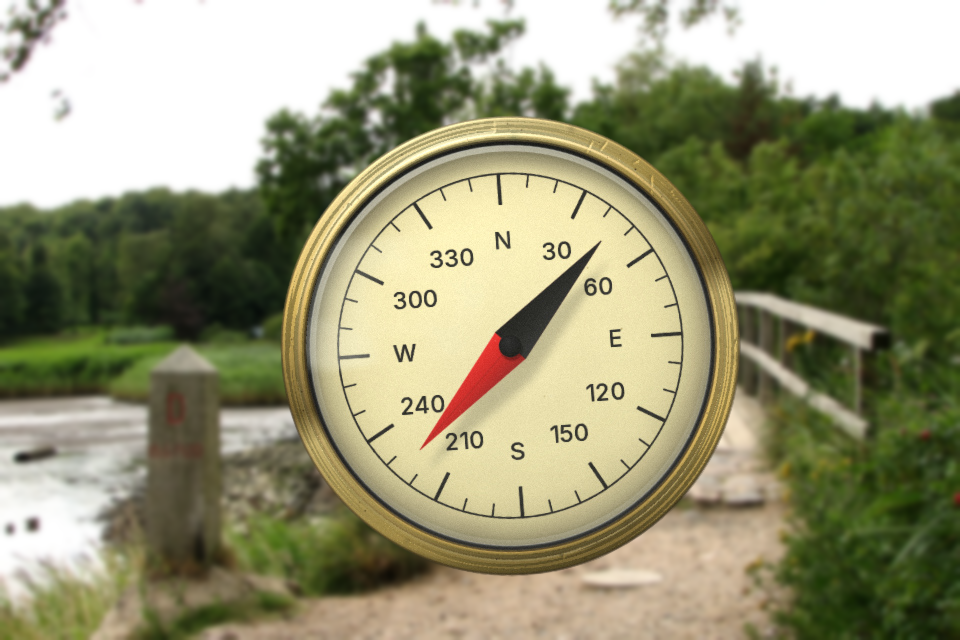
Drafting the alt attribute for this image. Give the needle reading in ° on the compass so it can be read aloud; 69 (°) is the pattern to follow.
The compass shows 225 (°)
